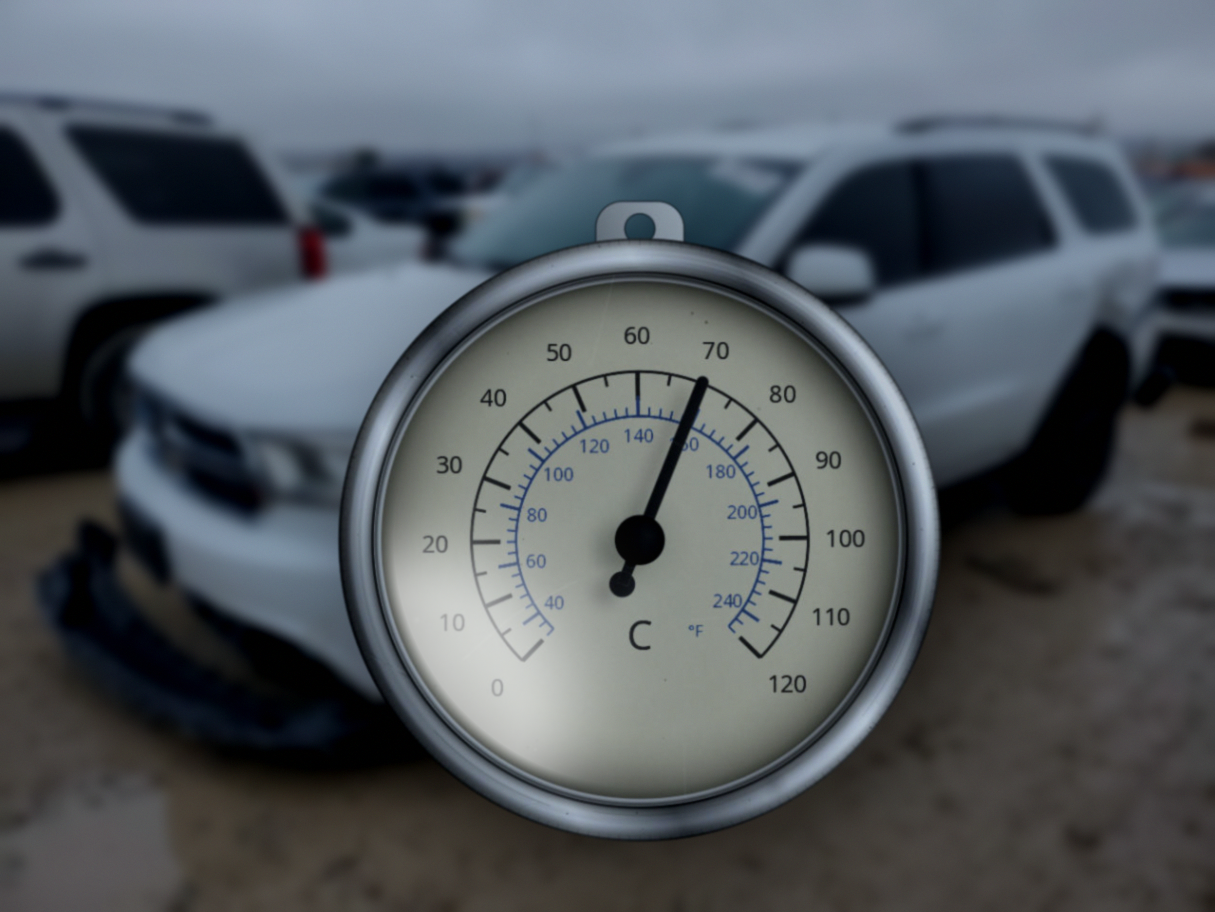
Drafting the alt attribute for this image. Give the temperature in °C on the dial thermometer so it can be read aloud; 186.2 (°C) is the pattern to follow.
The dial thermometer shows 70 (°C)
